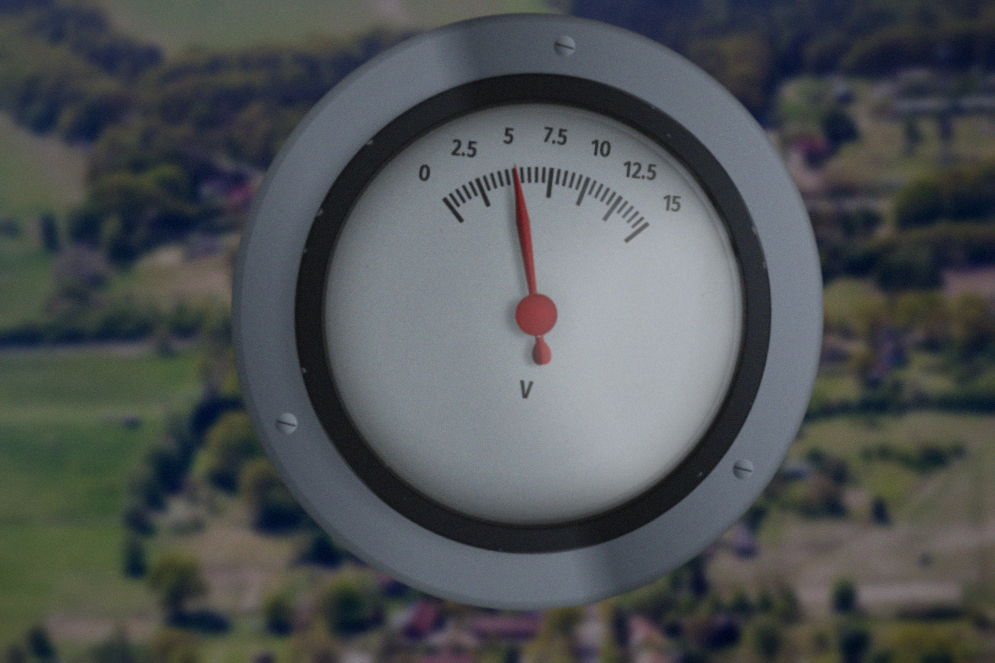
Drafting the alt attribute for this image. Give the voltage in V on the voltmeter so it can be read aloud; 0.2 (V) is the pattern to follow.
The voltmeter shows 5 (V)
